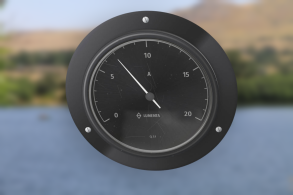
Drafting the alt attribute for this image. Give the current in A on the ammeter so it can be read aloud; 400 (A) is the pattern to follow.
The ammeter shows 7 (A)
